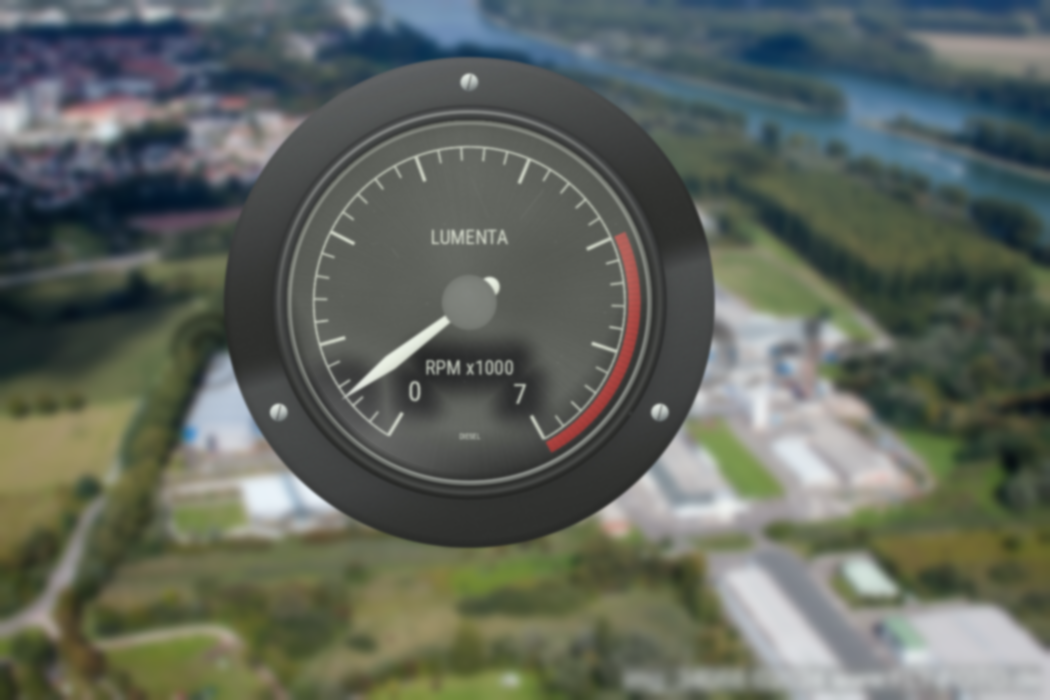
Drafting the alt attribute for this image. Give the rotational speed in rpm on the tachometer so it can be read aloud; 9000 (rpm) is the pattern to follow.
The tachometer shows 500 (rpm)
